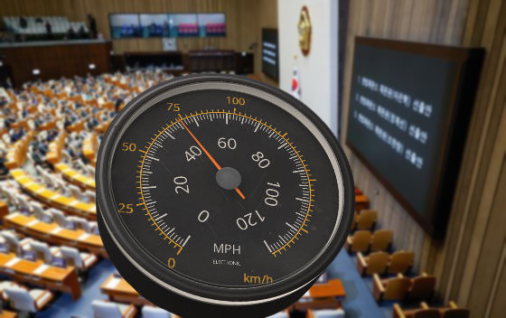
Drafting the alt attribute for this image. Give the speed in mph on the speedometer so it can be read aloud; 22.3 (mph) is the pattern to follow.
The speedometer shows 45 (mph)
